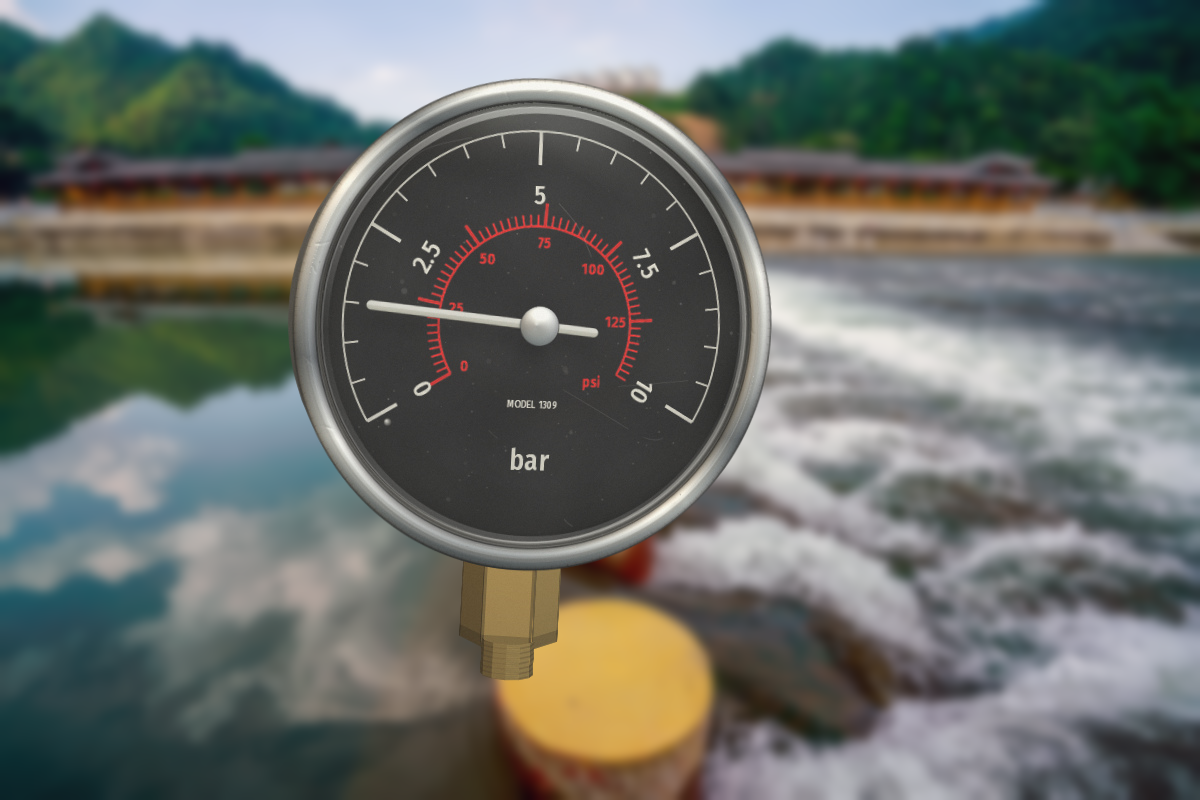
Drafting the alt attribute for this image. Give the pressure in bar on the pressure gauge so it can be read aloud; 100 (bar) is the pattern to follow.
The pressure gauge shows 1.5 (bar)
